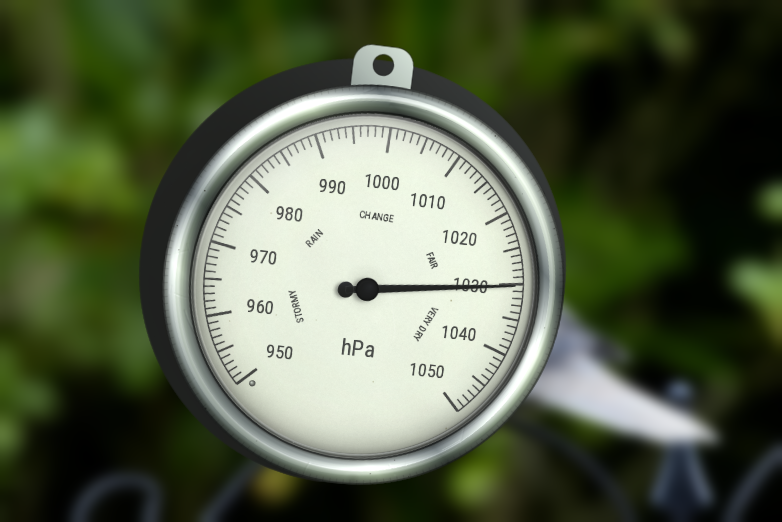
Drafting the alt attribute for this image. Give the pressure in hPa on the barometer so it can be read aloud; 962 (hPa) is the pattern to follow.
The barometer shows 1030 (hPa)
